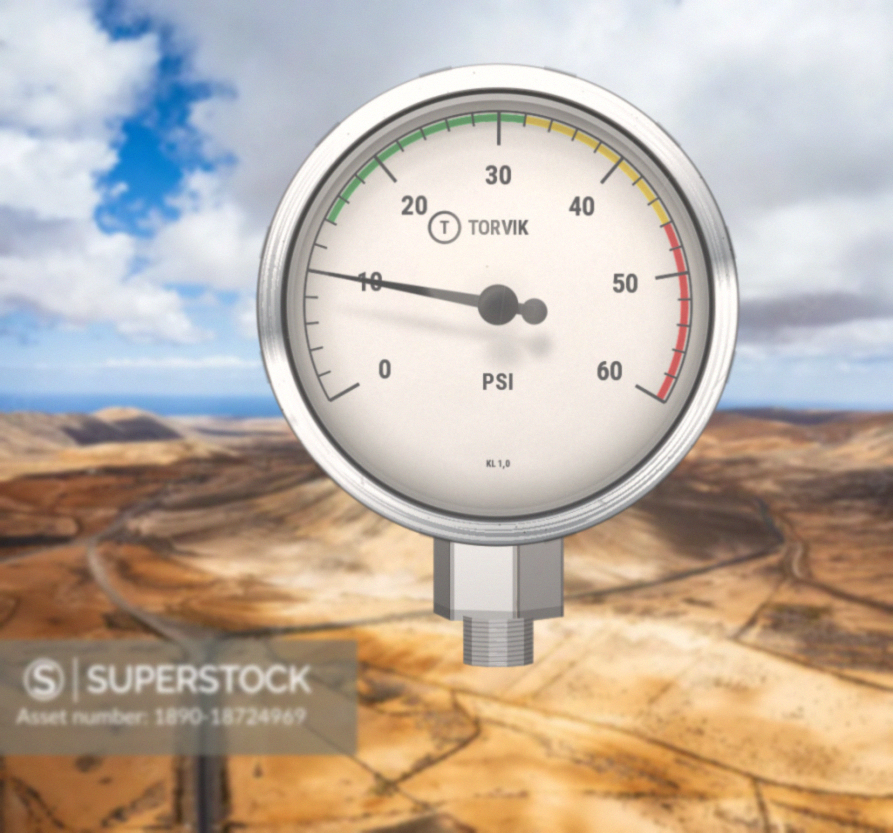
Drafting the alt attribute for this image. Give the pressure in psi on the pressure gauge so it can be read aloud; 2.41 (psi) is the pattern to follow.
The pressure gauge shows 10 (psi)
